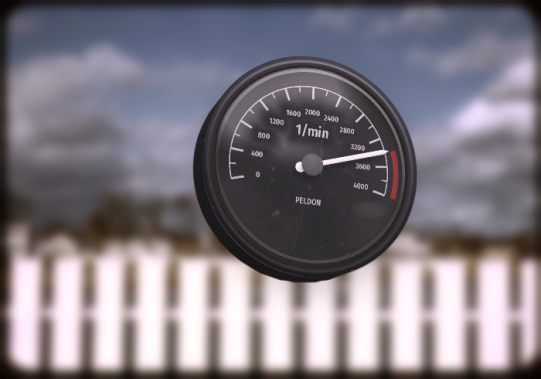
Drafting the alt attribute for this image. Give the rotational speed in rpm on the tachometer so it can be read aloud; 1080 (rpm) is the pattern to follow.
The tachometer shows 3400 (rpm)
